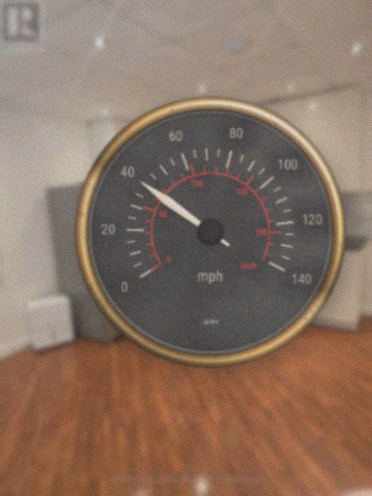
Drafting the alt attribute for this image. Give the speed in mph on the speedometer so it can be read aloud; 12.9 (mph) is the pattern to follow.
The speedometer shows 40 (mph)
